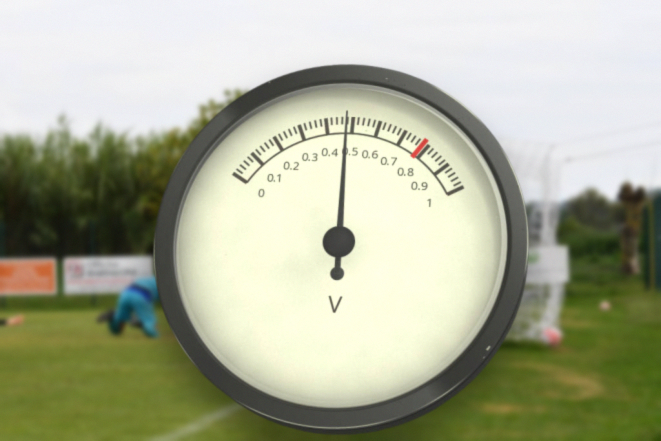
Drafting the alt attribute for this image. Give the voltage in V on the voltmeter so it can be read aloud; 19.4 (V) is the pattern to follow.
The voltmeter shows 0.48 (V)
